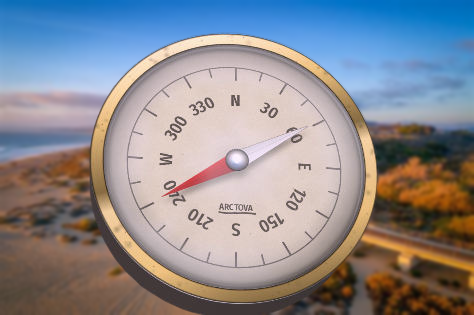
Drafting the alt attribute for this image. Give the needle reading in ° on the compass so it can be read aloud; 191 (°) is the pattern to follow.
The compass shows 240 (°)
